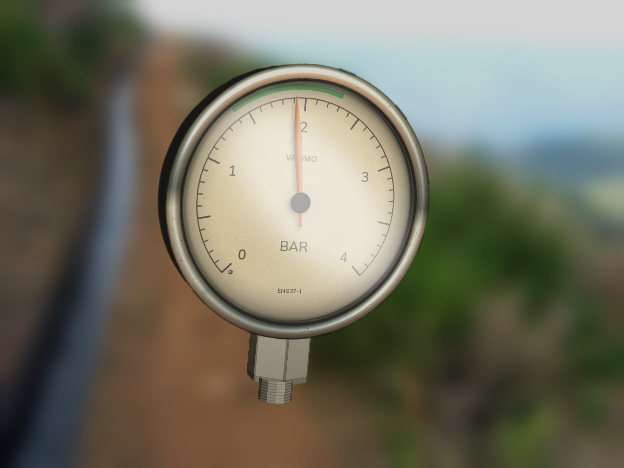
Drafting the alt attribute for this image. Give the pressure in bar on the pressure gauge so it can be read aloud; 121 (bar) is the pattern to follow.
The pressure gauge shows 1.9 (bar)
